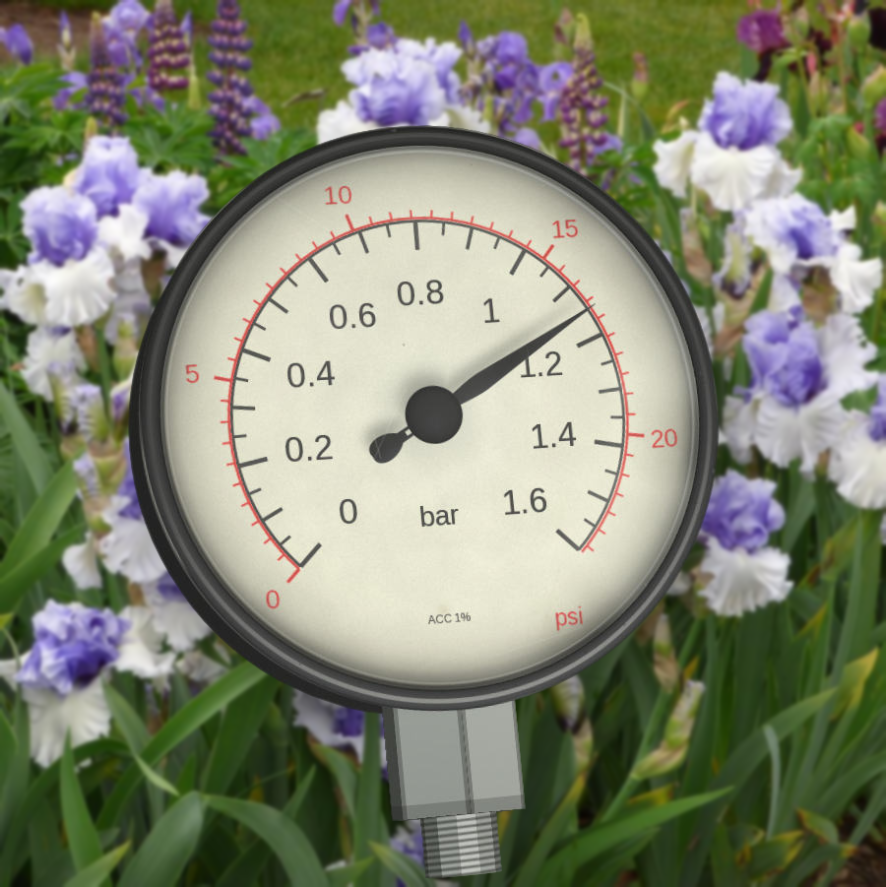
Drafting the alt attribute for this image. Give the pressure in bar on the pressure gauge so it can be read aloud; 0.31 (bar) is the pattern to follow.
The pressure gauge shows 1.15 (bar)
